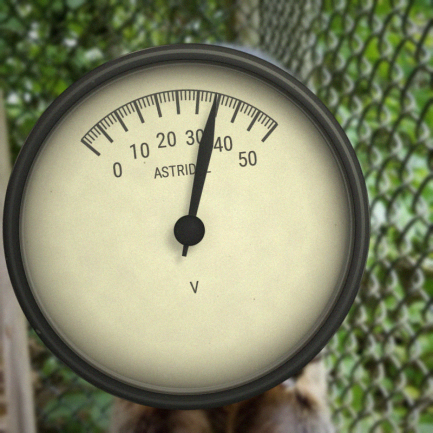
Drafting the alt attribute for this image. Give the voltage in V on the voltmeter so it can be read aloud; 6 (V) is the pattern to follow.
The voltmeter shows 34 (V)
